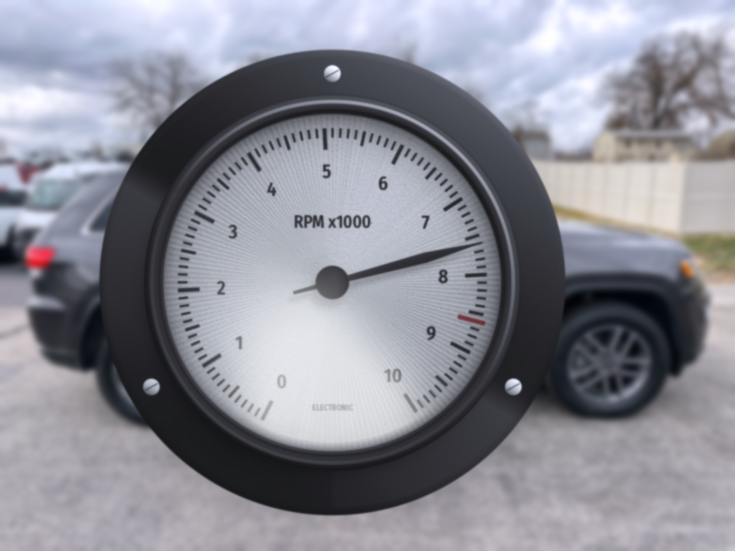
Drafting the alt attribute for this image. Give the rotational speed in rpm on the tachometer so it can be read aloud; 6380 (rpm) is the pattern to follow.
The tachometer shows 7600 (rpm)
